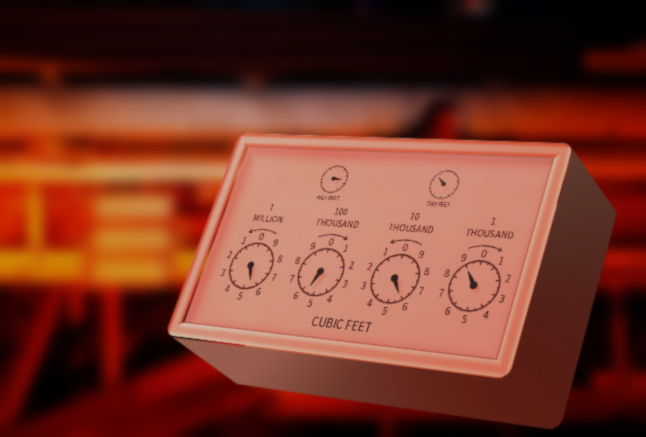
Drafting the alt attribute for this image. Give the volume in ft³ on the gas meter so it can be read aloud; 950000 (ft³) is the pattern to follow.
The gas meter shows 555900 (ft³)
